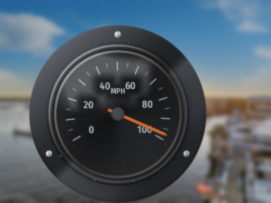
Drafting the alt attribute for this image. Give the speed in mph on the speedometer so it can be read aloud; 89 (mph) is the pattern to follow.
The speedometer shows 97.5 (mph)
